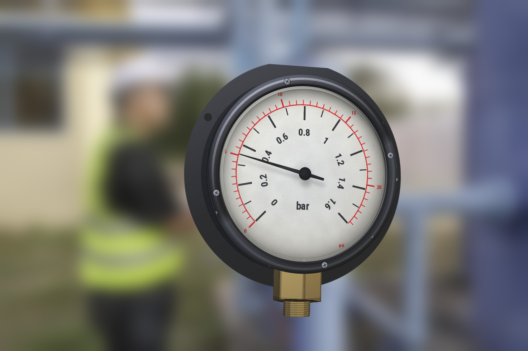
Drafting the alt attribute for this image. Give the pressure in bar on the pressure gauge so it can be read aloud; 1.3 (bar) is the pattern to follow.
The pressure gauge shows 0.35 (bar)
